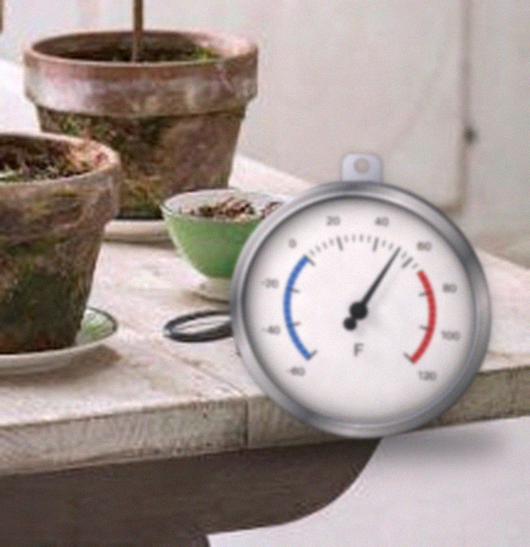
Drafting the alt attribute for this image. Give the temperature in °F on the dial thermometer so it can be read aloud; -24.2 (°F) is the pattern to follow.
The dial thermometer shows 52 (°F)
